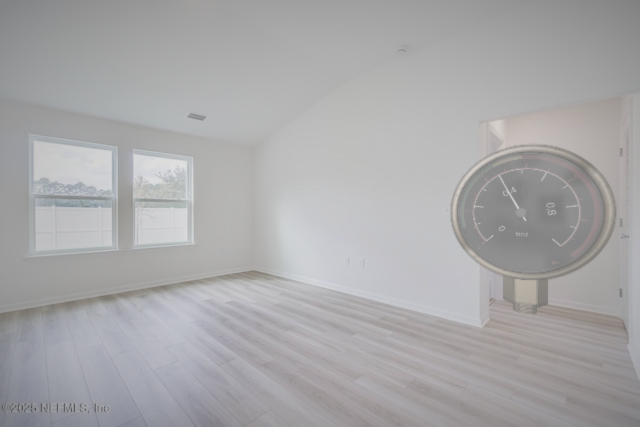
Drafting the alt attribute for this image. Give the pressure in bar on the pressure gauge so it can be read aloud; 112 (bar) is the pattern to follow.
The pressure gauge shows 0.4 (bar)
